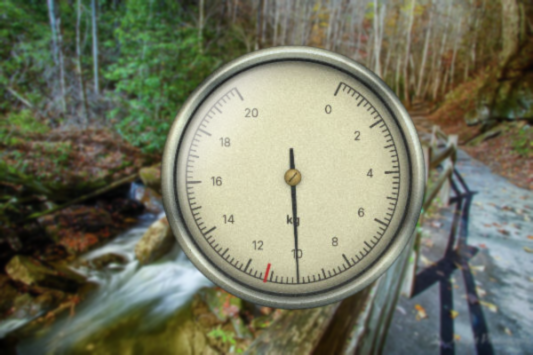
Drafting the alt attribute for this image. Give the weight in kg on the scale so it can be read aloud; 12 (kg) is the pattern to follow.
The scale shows 10 (kg)
